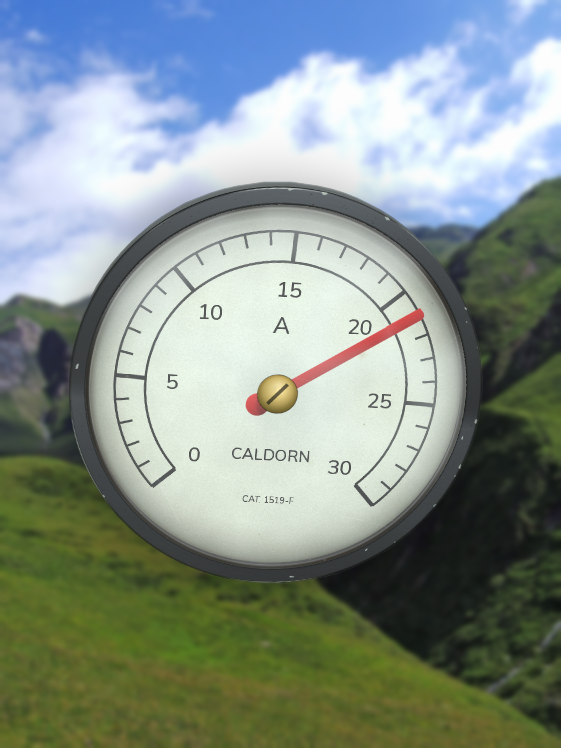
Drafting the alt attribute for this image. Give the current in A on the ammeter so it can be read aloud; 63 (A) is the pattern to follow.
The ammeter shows 21 (A)
